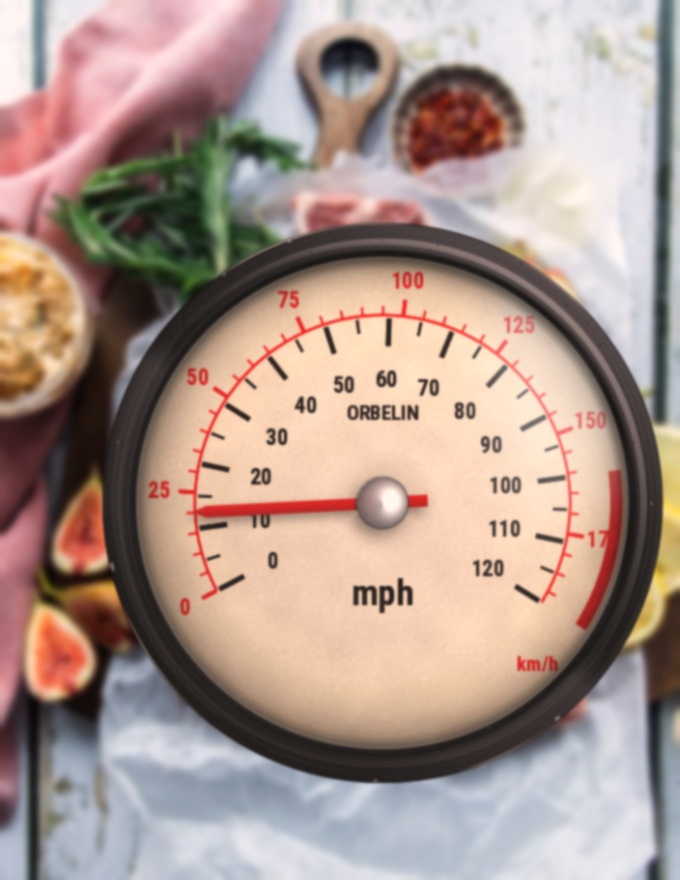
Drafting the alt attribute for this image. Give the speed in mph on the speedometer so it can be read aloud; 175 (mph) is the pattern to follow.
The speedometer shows 12.5 (mph)
